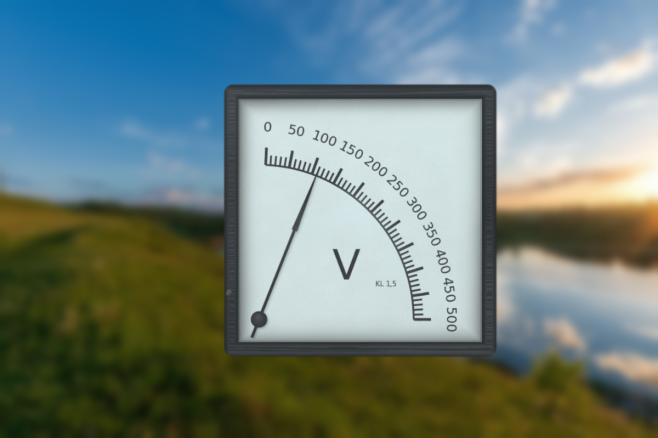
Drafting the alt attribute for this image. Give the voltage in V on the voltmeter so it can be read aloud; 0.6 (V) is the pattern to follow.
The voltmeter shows 110 (V)
